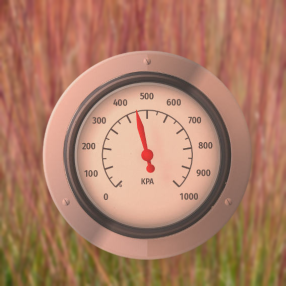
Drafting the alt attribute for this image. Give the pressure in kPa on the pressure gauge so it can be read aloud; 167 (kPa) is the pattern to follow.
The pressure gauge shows 450 (kPa)
